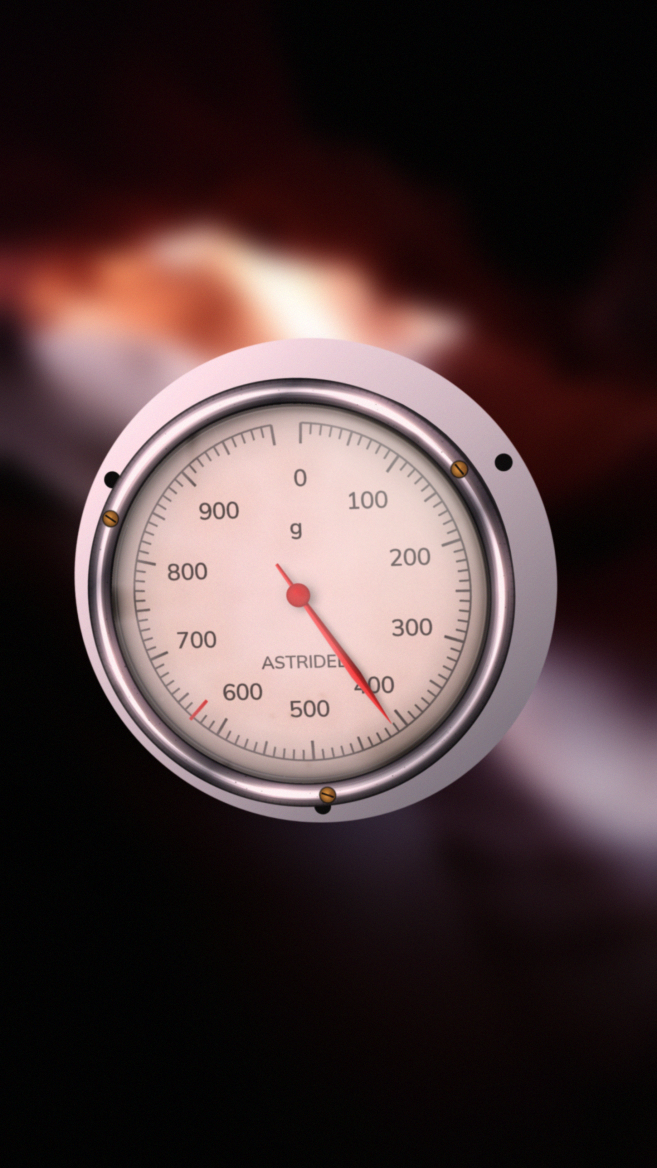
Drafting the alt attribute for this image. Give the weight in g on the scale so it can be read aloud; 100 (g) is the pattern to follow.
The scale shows 410 (g)
